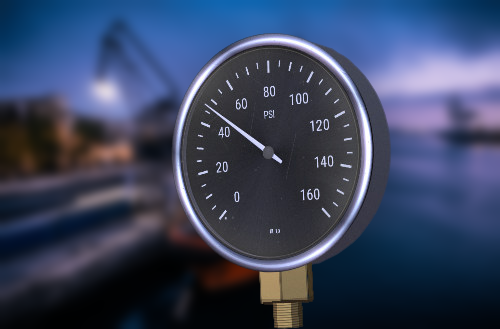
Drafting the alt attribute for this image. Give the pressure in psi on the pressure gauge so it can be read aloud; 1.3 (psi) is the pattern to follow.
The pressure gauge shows 47.5 (psi)
